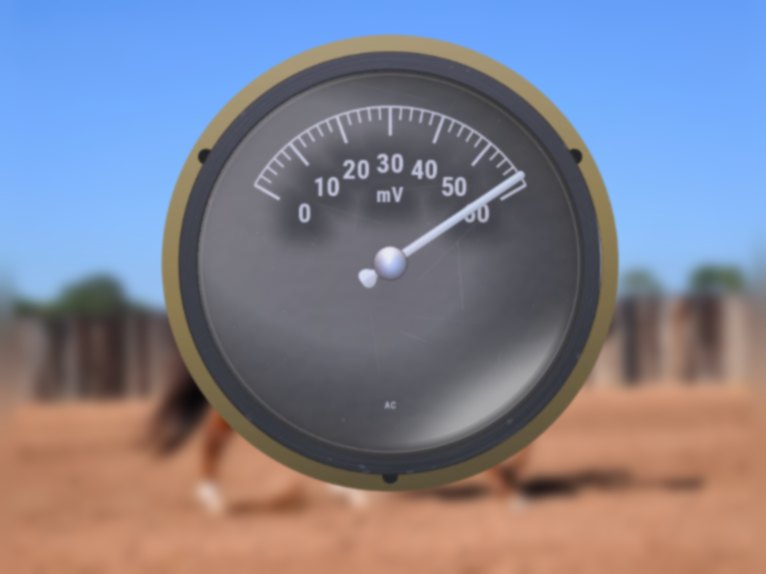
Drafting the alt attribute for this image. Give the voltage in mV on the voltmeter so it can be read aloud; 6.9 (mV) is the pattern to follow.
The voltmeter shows 58 (mV)
